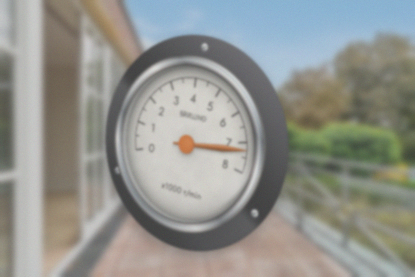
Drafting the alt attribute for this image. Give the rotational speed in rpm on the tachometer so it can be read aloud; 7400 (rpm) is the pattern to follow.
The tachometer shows 7250 (rpm)
